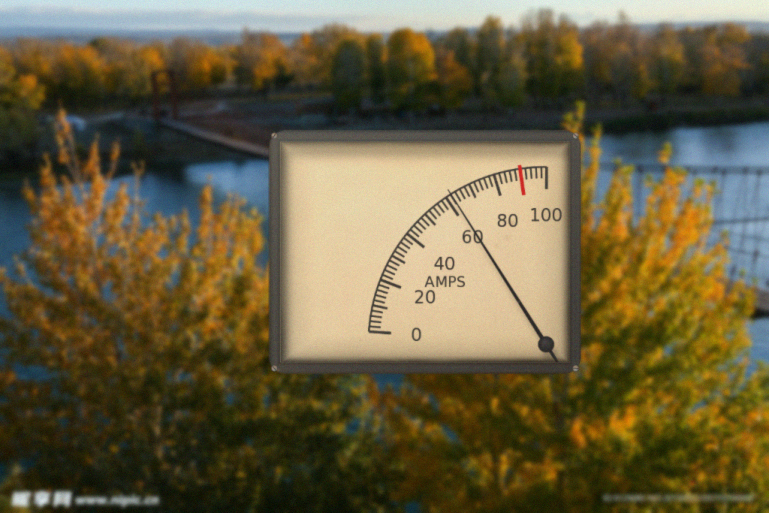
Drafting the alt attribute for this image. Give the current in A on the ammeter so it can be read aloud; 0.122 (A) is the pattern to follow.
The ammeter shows 62 (A)
